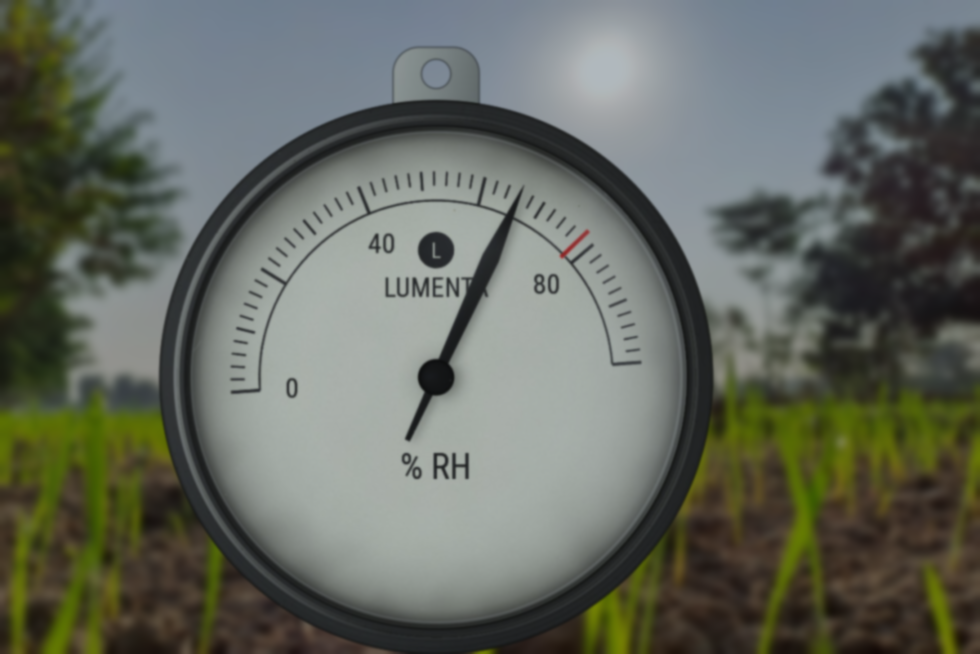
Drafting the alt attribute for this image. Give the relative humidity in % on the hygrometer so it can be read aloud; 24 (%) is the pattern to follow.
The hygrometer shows 66 (%)
